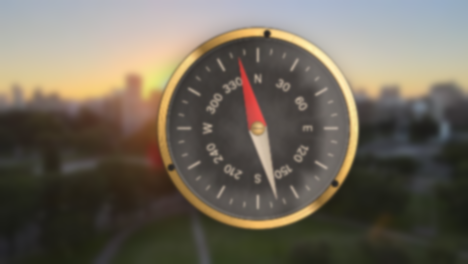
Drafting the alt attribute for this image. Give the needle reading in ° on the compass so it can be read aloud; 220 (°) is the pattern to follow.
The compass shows 345 (°)
